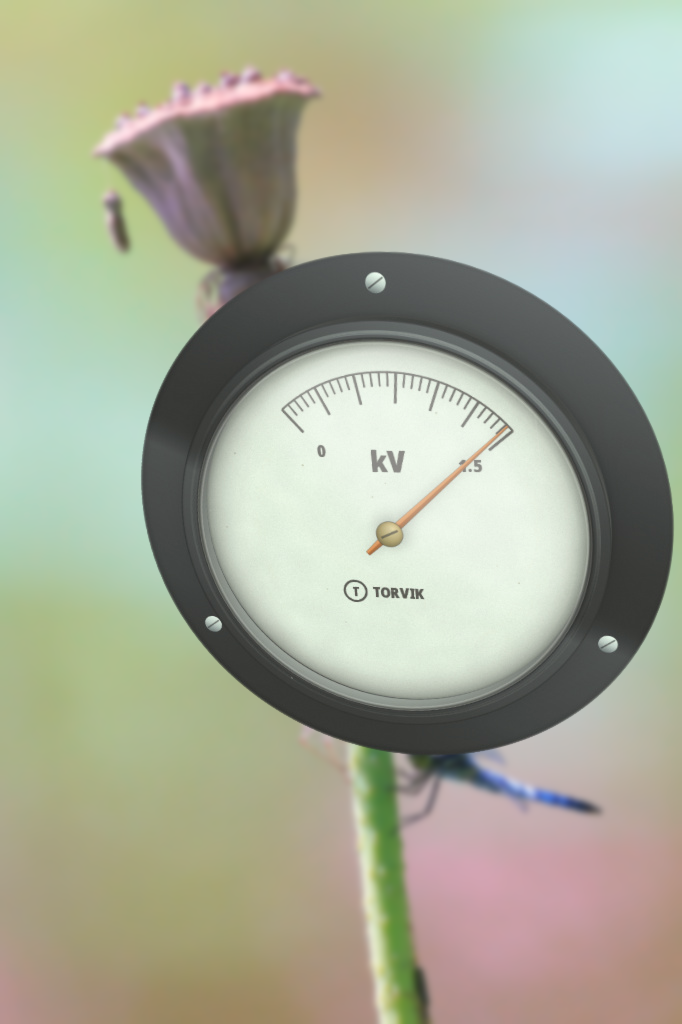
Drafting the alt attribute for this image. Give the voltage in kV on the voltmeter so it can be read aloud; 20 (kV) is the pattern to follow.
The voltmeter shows 1.45 (kV)
